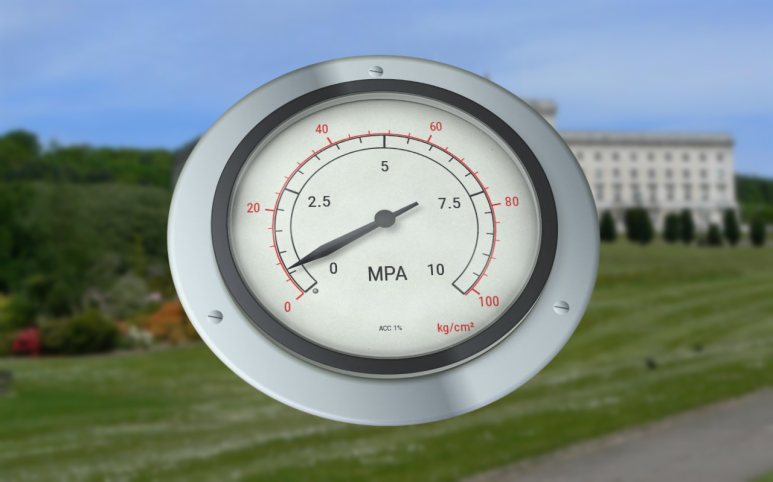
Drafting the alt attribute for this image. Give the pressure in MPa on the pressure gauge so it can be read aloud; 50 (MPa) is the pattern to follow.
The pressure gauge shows 0.5 (MPa)
